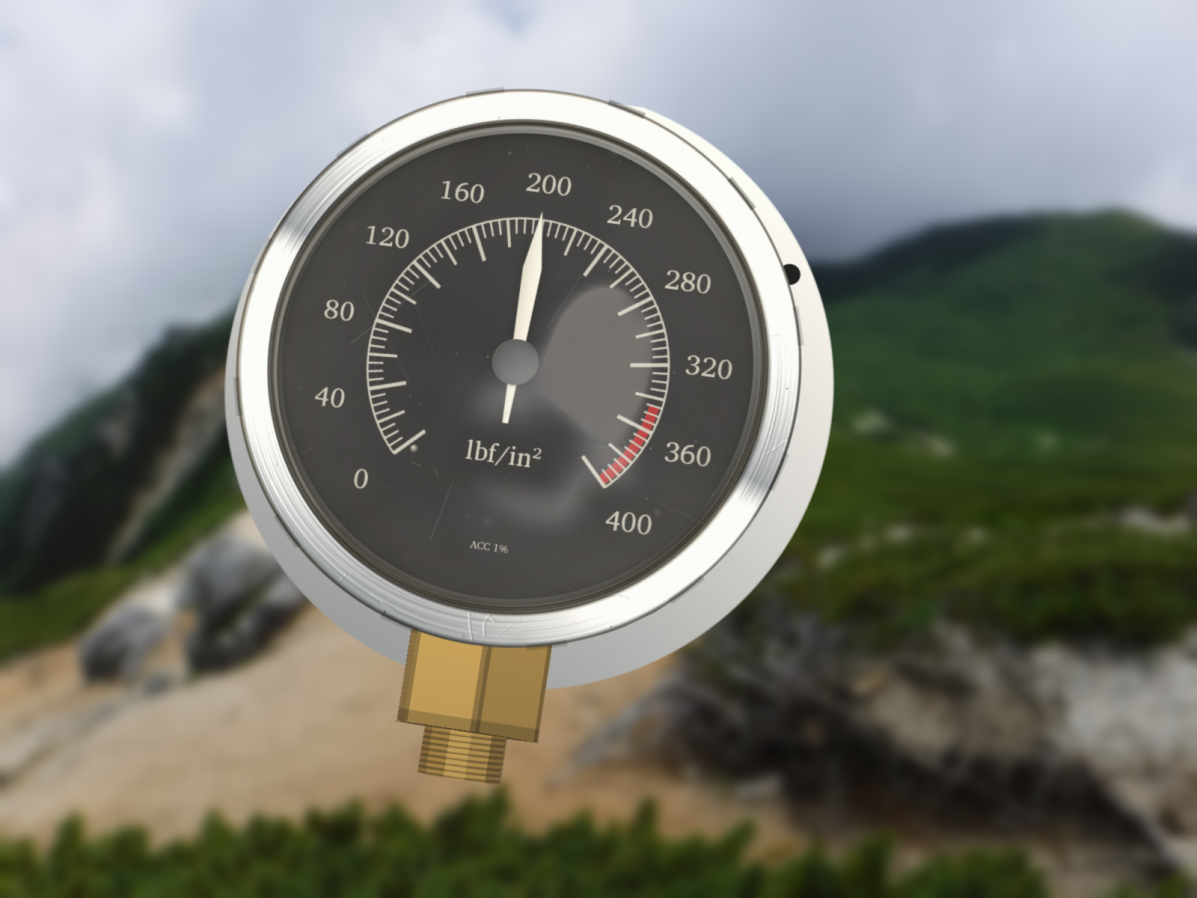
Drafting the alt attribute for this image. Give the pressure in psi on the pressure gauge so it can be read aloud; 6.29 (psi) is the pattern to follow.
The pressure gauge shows 200 (psi)
